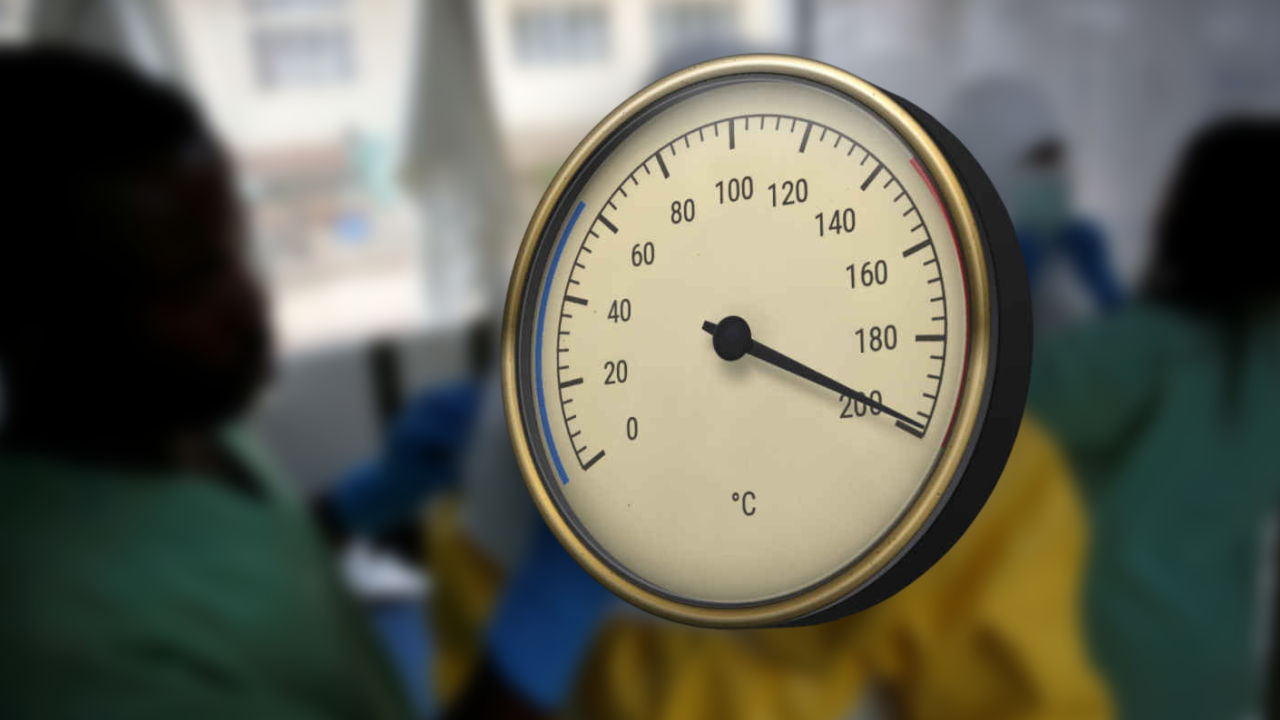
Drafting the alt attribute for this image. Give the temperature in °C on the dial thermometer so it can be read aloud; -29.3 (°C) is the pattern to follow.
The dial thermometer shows 198 (°C)
